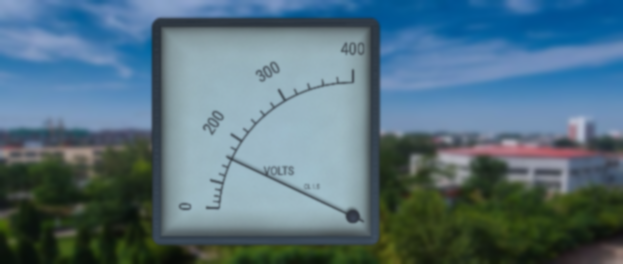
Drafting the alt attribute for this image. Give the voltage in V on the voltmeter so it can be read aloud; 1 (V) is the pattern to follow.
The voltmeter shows 160 (V)
